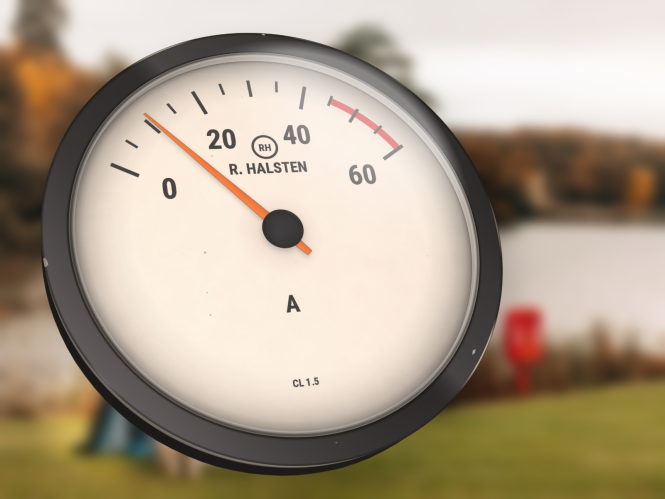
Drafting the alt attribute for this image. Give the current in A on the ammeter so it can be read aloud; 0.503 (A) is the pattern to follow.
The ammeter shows 10 (A)
